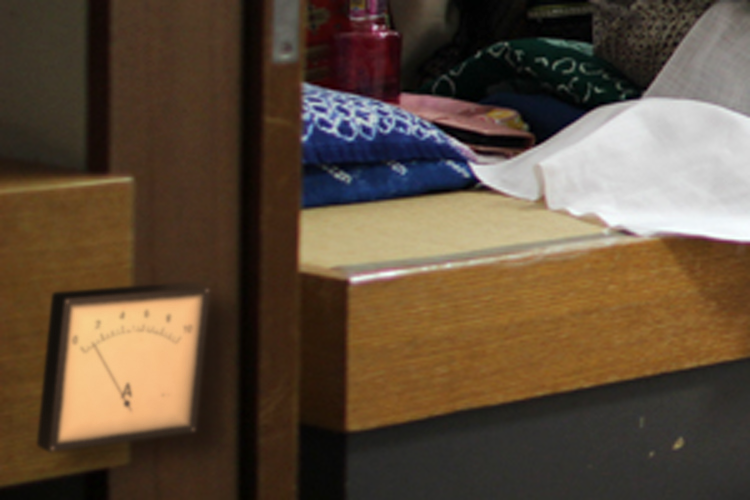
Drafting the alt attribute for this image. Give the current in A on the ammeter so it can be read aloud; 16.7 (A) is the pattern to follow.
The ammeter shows 1 (A)
